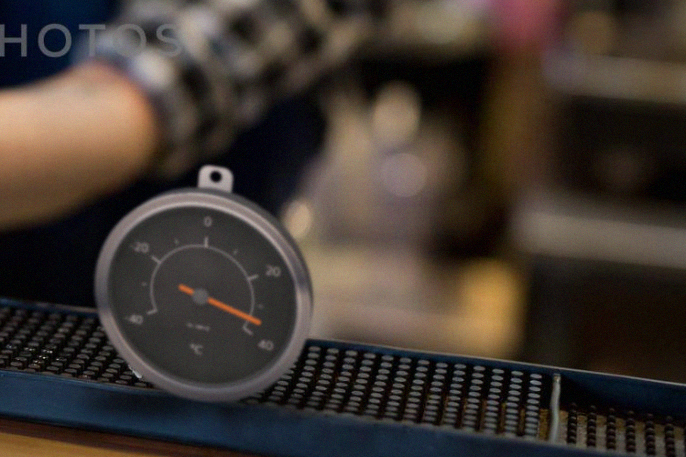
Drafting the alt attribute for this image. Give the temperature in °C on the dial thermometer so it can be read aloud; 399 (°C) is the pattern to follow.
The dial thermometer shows 35 (°C)
